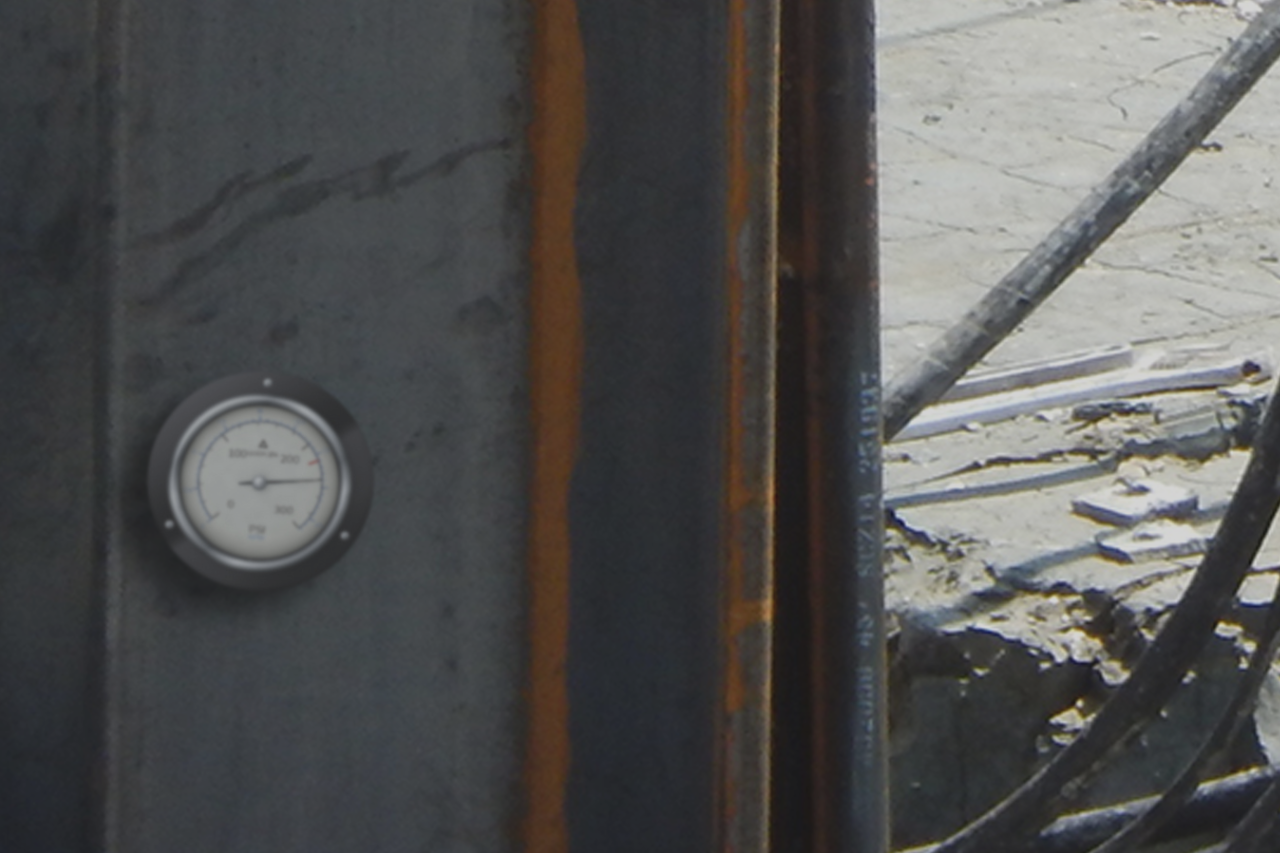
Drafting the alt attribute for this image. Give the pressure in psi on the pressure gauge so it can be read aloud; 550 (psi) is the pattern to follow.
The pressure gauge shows 240 (psi)
